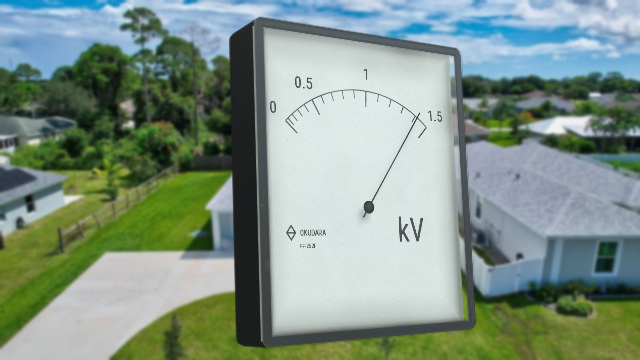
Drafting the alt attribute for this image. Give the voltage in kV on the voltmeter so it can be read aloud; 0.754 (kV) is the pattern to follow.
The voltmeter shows 1.4 (kV)
